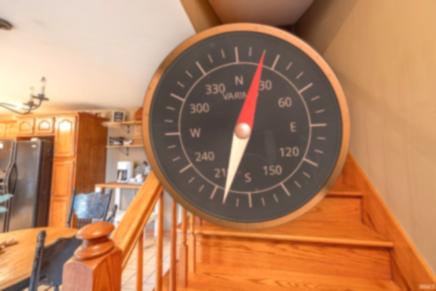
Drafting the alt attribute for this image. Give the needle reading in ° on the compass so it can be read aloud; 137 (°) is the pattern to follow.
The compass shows 20 (°)
